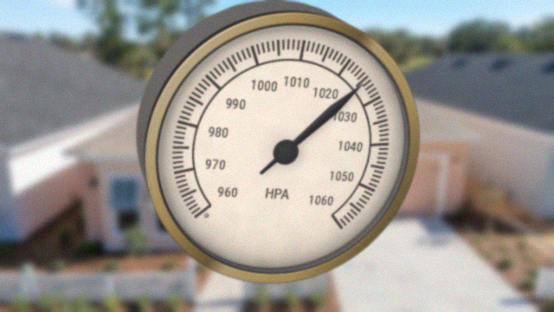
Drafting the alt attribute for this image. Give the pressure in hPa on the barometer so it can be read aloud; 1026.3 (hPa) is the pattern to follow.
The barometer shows 1025 (hPa)
